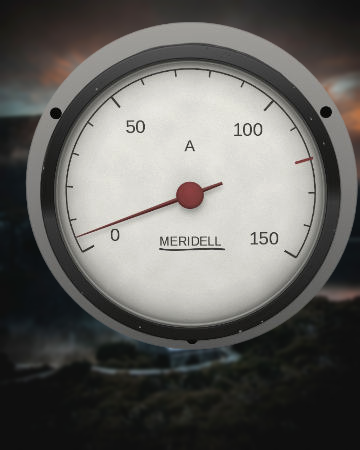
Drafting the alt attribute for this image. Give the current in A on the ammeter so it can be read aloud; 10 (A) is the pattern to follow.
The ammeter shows 5 (A)
